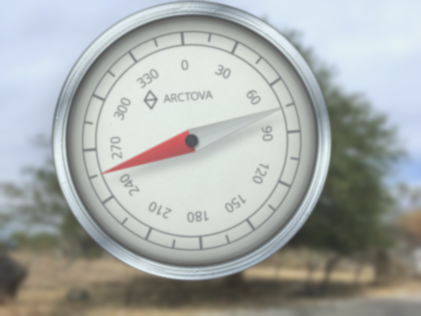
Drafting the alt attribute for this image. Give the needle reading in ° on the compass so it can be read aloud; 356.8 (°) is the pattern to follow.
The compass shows 255 (°)
